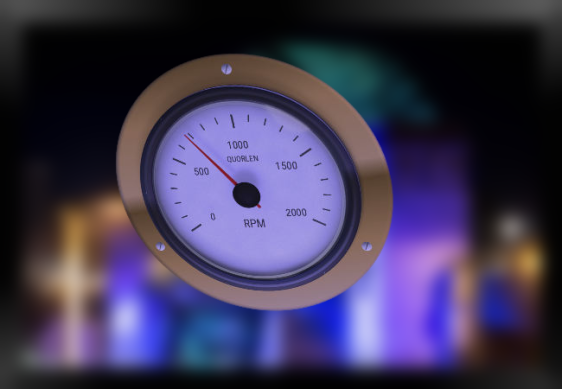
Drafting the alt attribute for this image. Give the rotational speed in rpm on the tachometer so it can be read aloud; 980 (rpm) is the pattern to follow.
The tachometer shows 700 (rpm)
